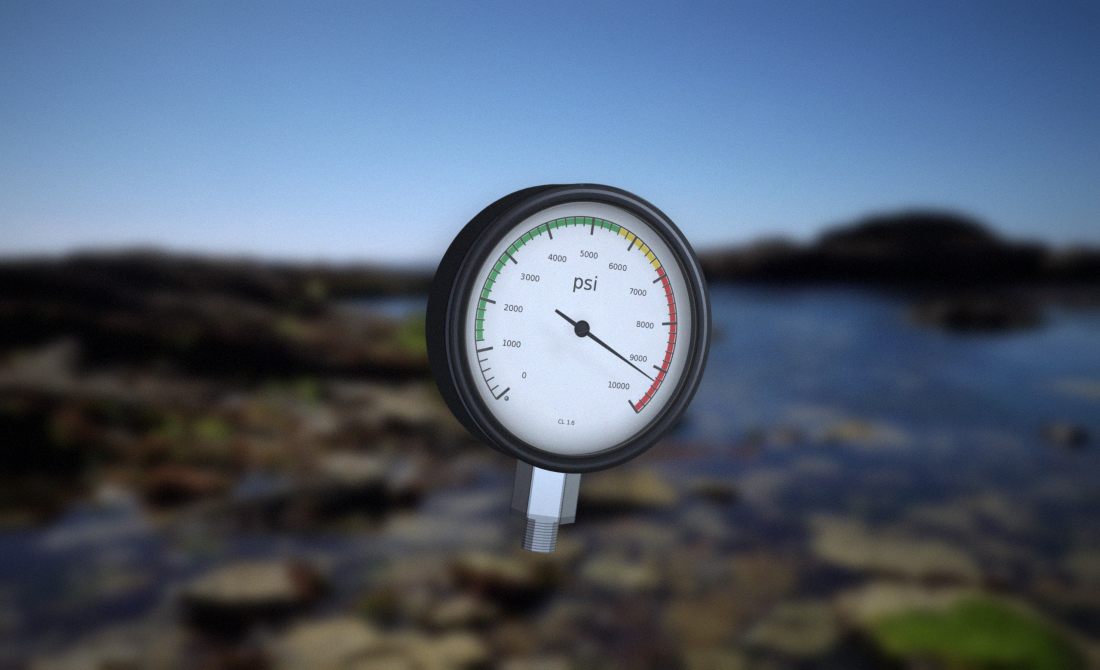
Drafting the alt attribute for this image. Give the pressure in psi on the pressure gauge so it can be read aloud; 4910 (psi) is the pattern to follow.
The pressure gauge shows 9300 (psi)
